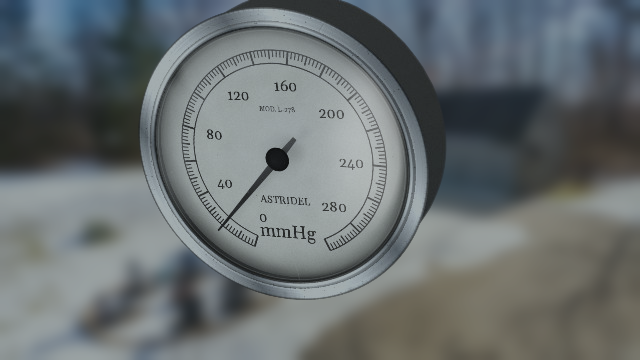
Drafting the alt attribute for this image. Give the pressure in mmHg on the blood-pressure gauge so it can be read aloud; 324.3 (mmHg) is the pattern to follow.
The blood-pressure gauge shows 20 (mmHg)
